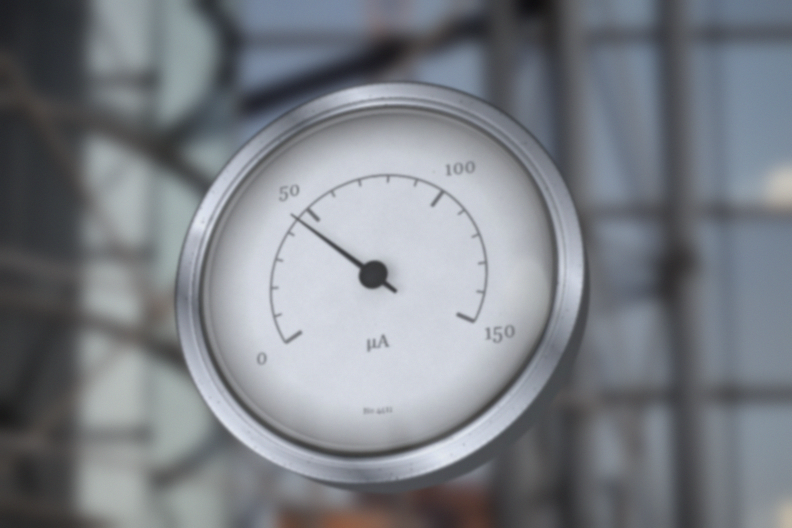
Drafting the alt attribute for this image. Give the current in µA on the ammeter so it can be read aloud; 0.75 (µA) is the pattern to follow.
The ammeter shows 45 (µA)
